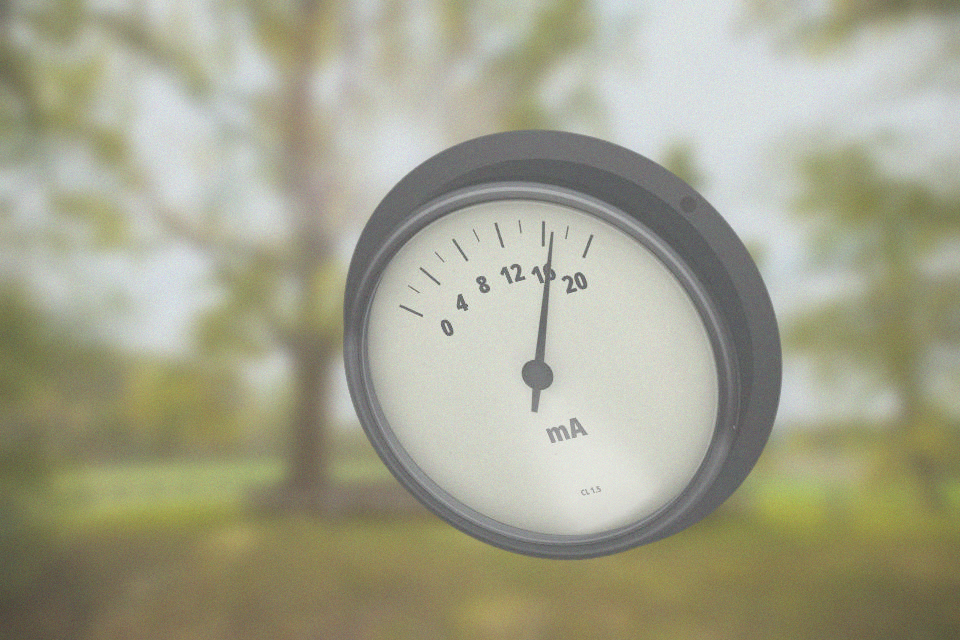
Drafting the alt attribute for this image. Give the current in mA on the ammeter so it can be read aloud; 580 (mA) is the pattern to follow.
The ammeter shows 17 (mA)
